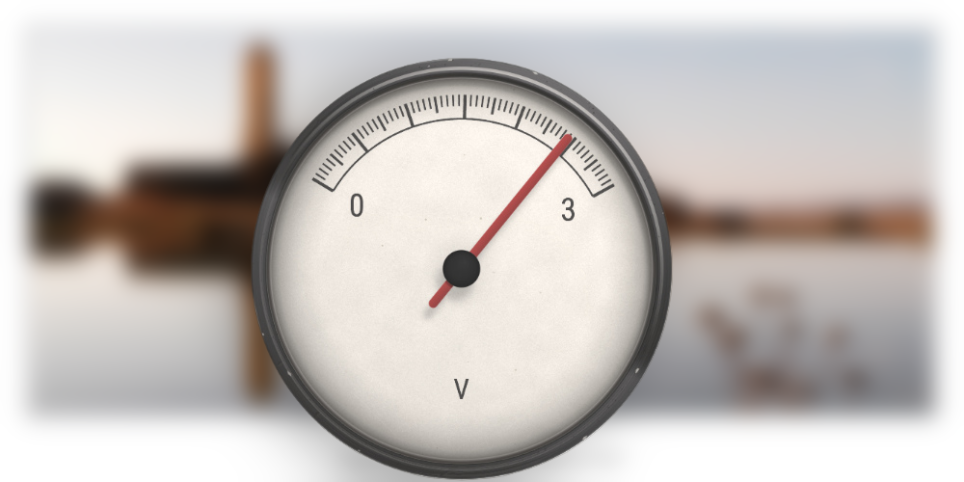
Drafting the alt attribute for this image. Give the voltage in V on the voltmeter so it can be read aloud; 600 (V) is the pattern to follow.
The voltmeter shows 2.45 (V)
